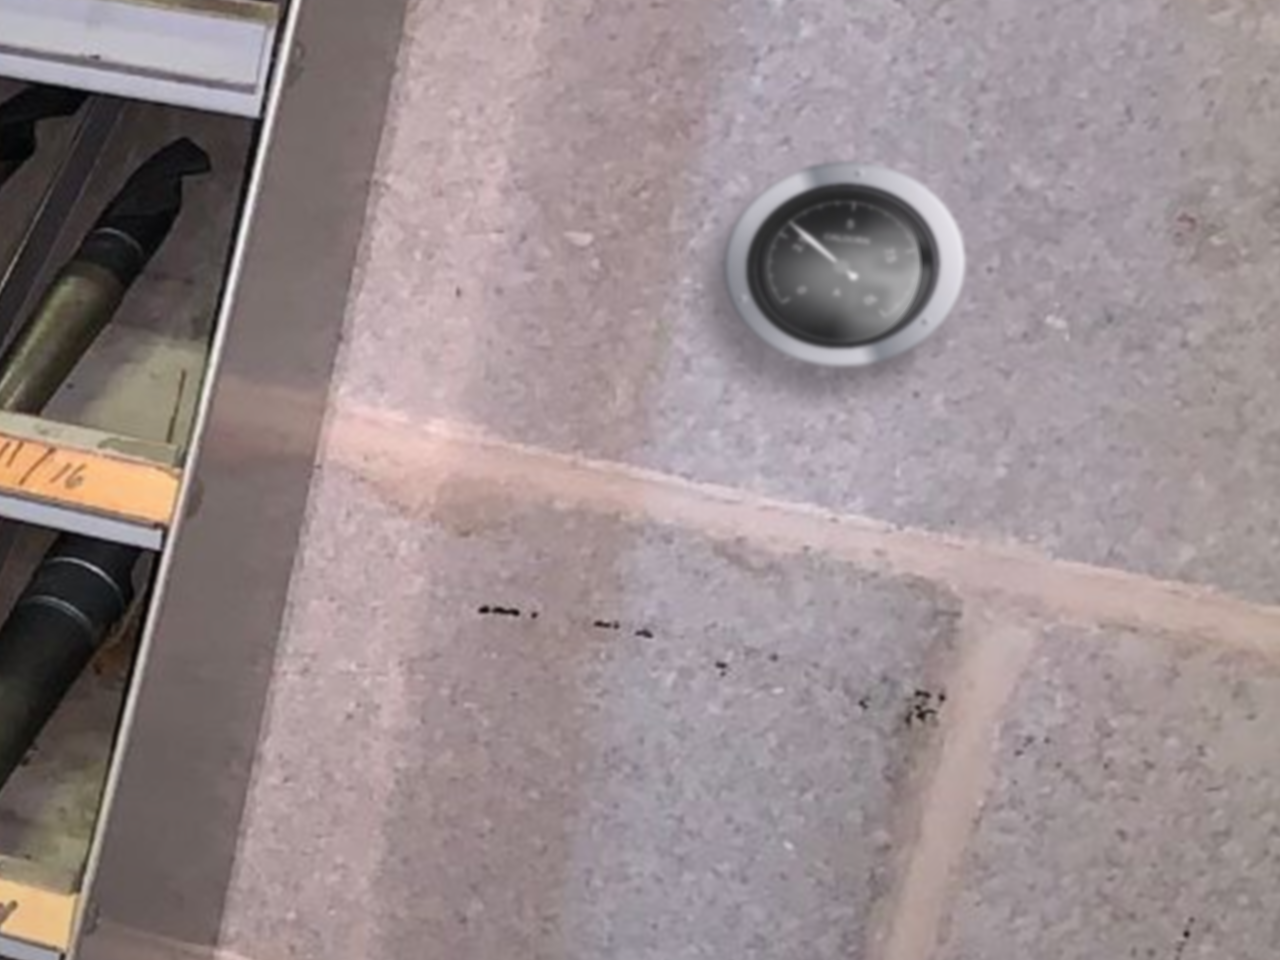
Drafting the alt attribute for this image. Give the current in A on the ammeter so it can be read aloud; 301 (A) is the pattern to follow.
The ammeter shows 3 (A)
